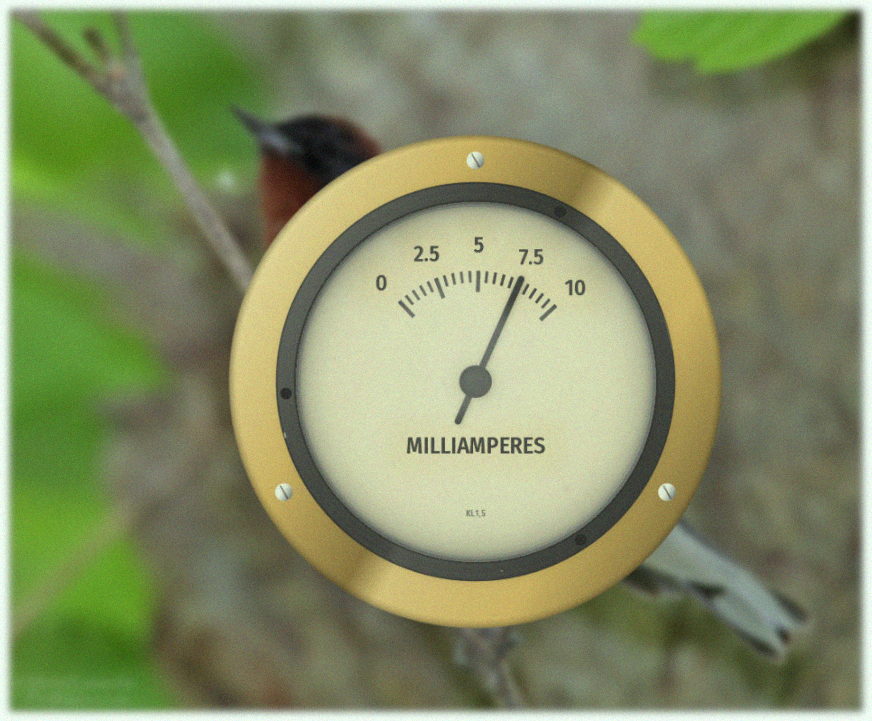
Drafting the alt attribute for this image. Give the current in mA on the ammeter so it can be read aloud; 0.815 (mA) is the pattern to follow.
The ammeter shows 7.5 (mA)
